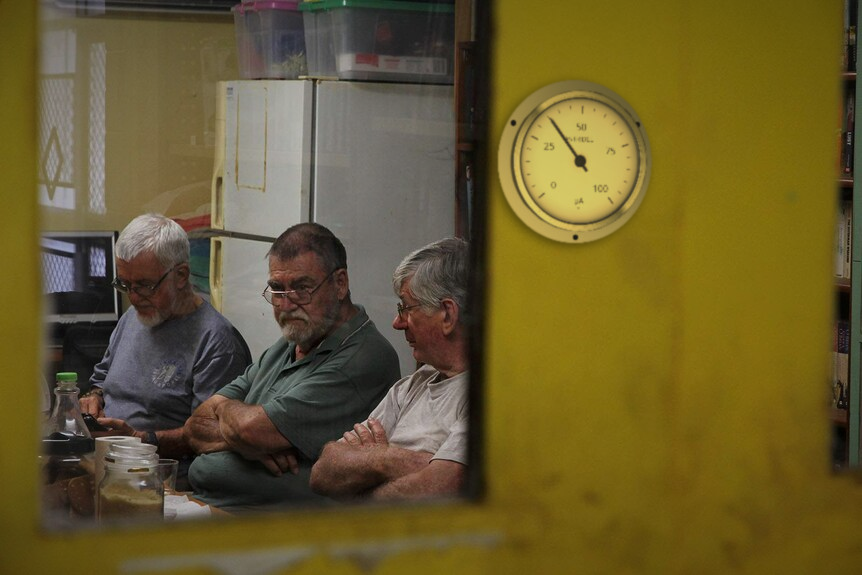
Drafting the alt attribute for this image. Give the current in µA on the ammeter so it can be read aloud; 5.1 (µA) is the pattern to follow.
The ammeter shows 35 (µA)
